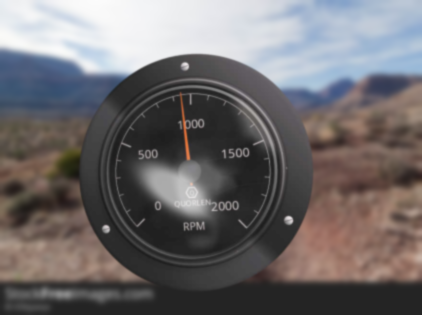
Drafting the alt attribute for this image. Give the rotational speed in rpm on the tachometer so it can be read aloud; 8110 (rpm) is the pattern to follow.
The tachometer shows 950 (rpm)
